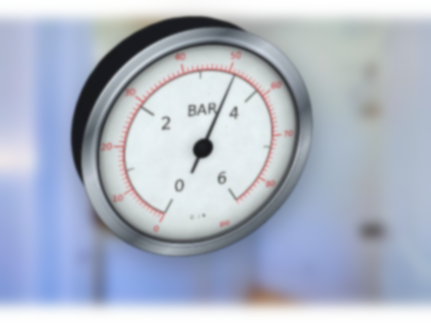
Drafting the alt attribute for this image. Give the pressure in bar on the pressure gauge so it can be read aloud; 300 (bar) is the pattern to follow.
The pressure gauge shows 3.5 (bar)
